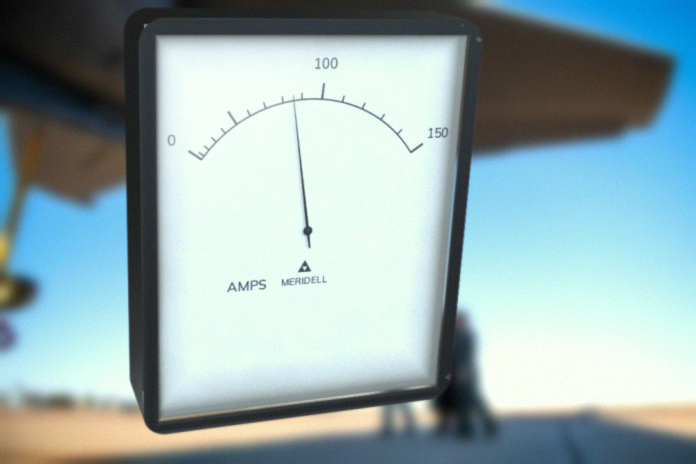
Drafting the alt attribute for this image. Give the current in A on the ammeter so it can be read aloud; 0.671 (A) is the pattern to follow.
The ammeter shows 85 (A)
